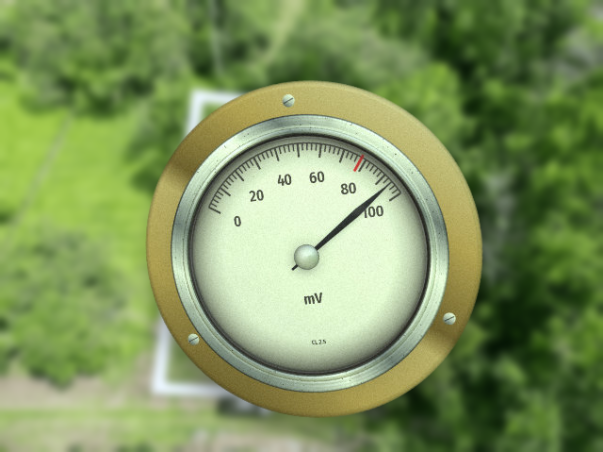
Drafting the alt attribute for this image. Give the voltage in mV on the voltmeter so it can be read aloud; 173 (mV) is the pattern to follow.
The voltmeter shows 94 (mV)
